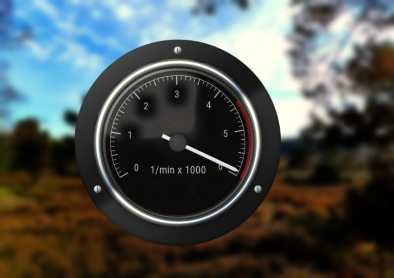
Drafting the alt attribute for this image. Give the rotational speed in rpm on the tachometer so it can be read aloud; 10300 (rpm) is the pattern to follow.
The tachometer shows 5900 (rpm)
